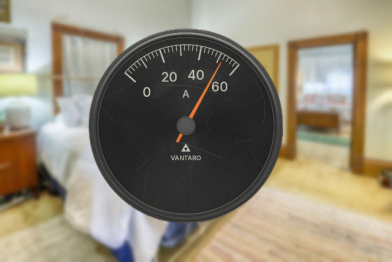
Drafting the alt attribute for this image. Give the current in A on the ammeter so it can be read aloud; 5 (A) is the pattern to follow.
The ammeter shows 52 (A)
